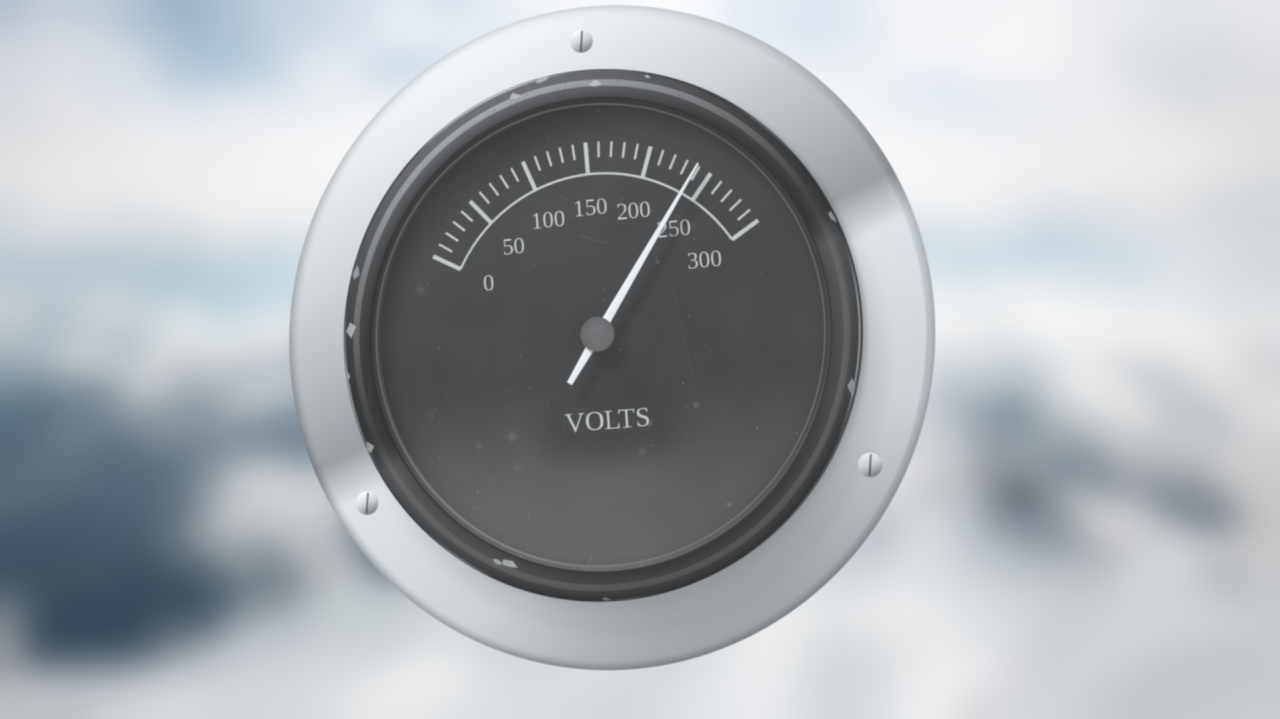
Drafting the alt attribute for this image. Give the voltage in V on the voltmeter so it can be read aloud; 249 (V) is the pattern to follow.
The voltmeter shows 240 (V)
